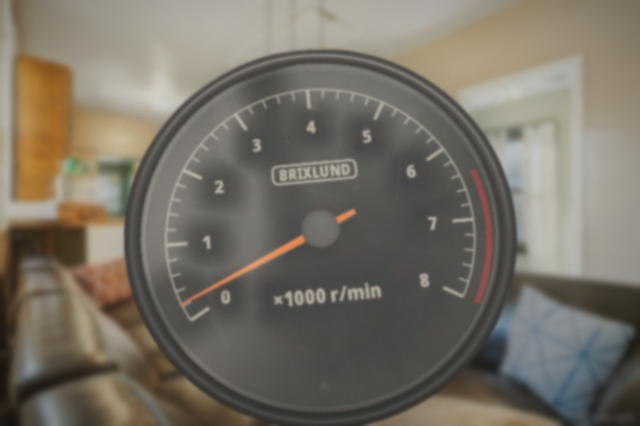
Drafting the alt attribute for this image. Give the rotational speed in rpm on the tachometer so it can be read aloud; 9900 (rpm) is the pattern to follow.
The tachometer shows 200 (rpm)
